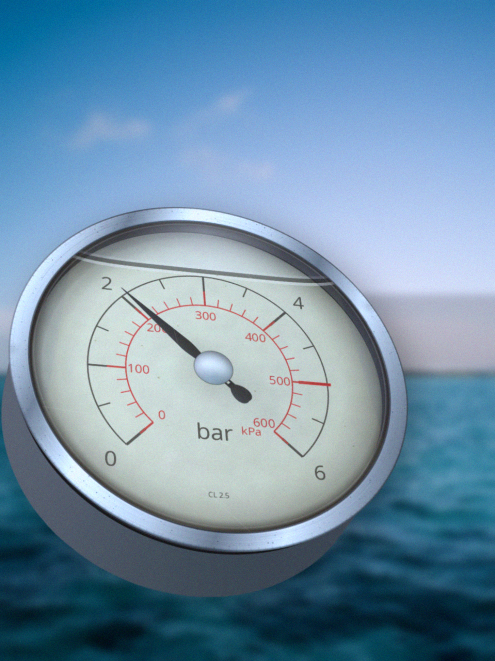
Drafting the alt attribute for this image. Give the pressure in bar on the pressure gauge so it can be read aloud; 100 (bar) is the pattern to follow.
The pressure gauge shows 2 (bar)
